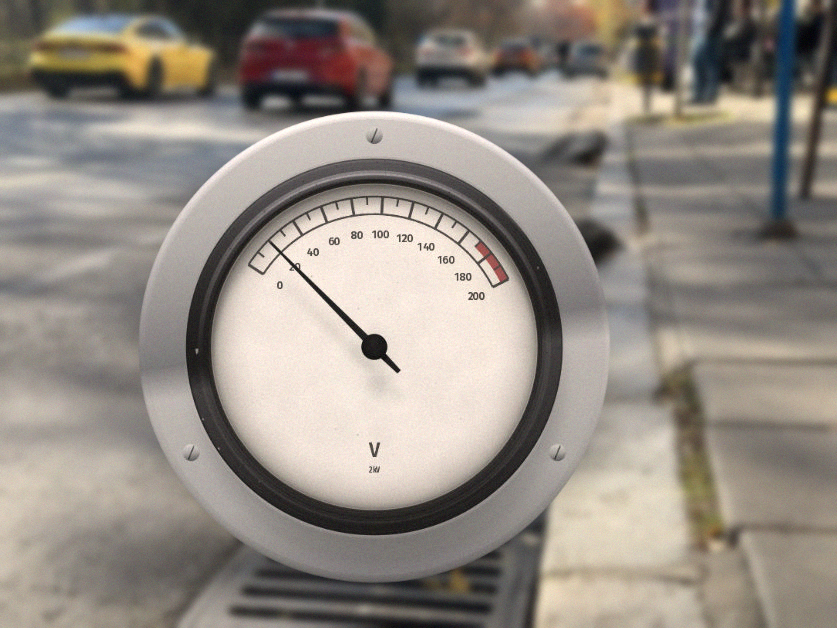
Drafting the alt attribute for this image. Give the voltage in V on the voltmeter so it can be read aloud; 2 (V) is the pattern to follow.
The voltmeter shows 20 (V)
